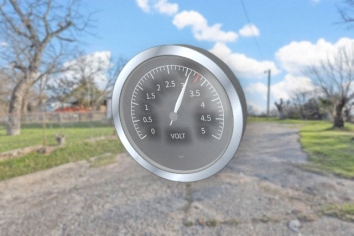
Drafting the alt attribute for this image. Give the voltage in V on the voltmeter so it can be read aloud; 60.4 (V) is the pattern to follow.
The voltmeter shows 3.1 (V)
